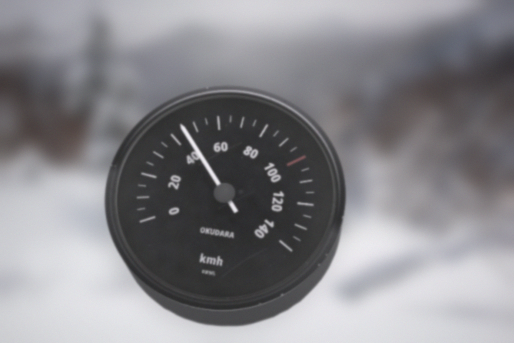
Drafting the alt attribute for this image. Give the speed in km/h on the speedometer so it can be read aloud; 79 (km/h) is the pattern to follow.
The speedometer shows 45 (km/h)
